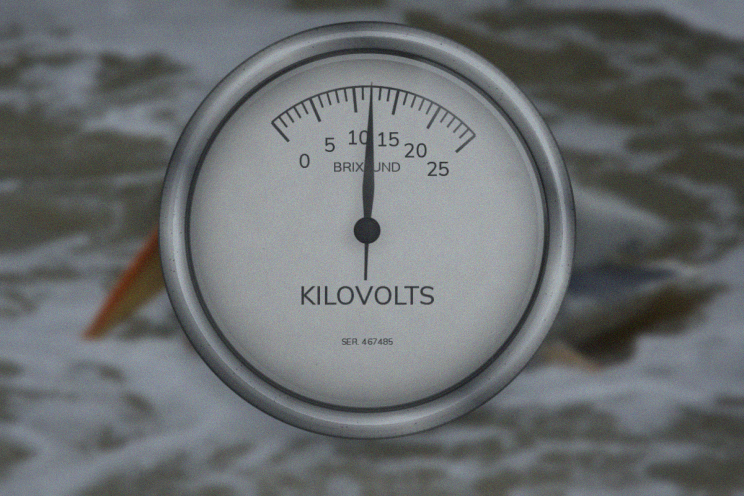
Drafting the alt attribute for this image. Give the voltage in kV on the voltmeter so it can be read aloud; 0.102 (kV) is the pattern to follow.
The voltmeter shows 12 (kV)
